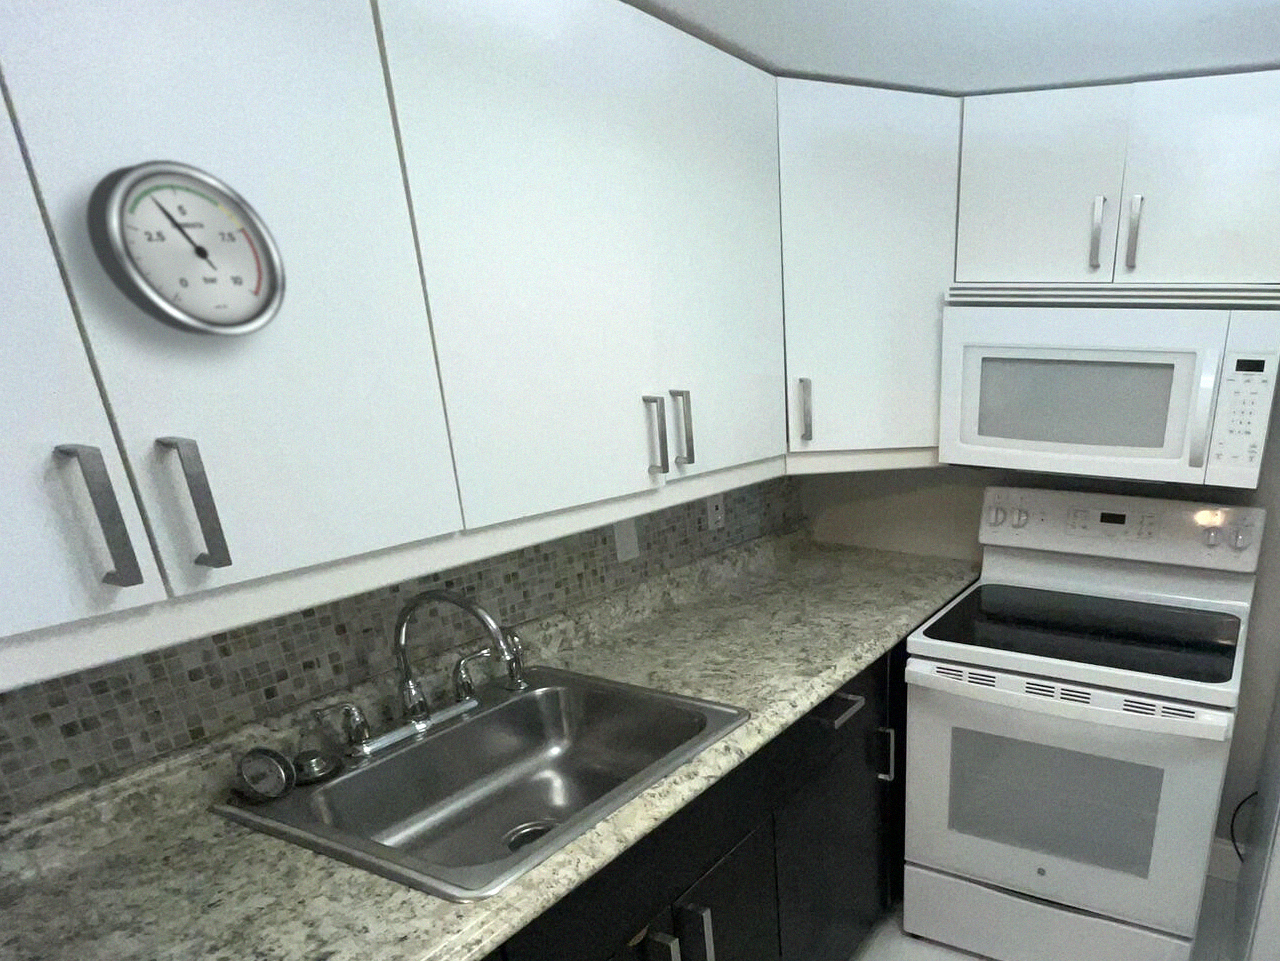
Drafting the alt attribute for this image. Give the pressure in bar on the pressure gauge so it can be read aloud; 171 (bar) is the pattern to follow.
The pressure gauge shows 4 (bar)
